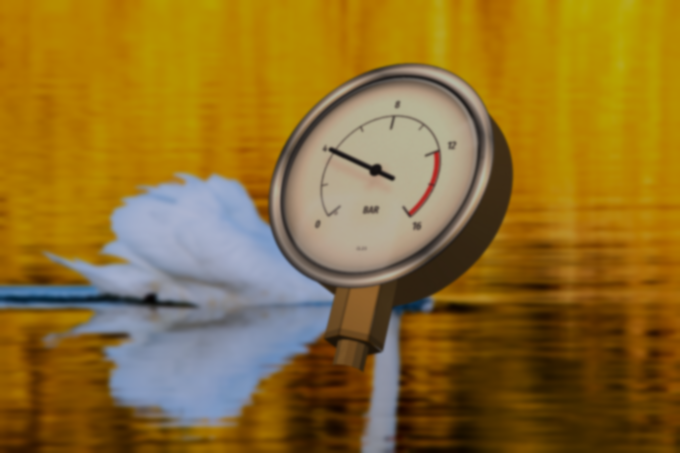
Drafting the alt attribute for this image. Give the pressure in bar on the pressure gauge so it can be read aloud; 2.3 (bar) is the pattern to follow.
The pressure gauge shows 4 (bar)
